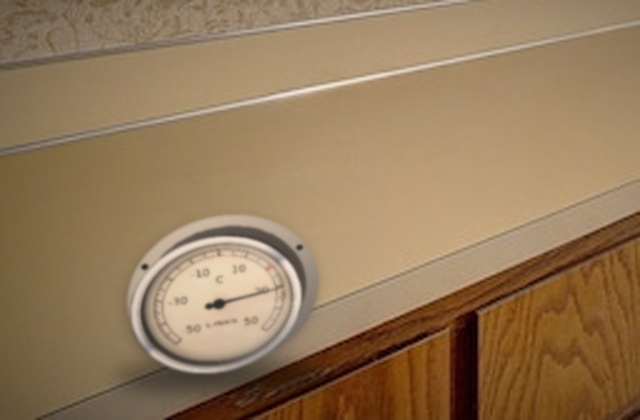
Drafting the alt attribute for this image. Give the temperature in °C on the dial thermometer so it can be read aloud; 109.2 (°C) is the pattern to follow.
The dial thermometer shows 30 (°C)
